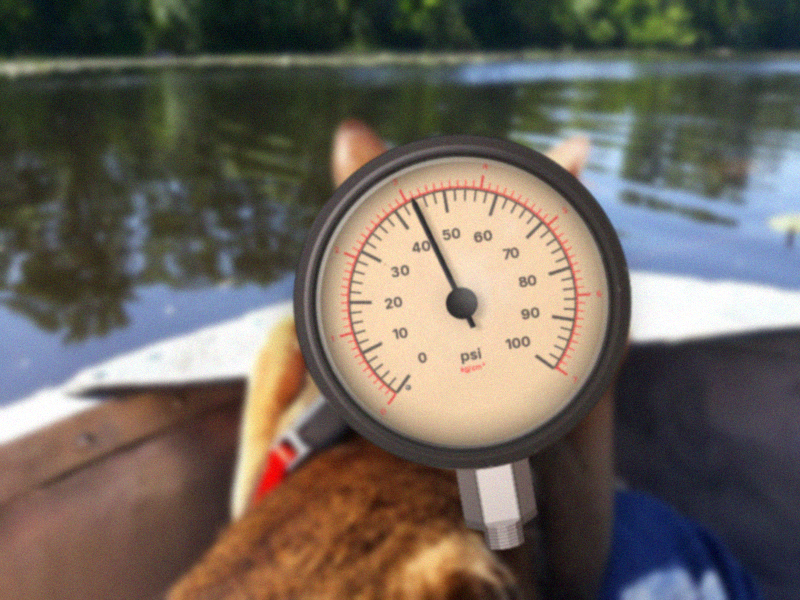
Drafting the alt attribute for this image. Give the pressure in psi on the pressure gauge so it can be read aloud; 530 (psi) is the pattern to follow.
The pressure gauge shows 44 (psi)
